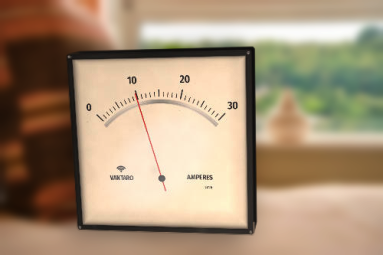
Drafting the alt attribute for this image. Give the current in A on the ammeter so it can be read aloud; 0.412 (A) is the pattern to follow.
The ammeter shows 10 (A)
